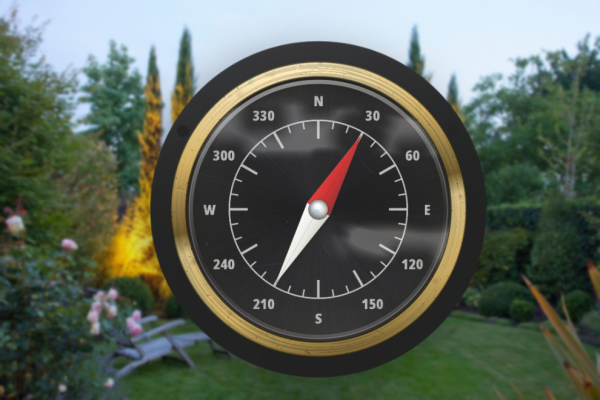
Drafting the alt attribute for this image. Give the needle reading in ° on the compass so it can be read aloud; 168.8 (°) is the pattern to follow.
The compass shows 30 (°)
